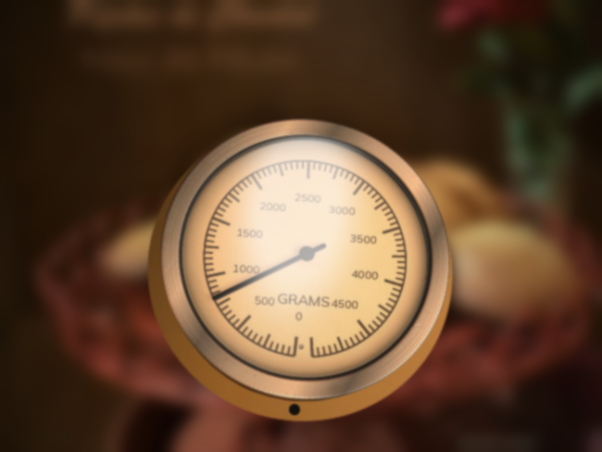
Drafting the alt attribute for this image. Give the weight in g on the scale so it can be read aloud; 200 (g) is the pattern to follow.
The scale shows 800 (g)
